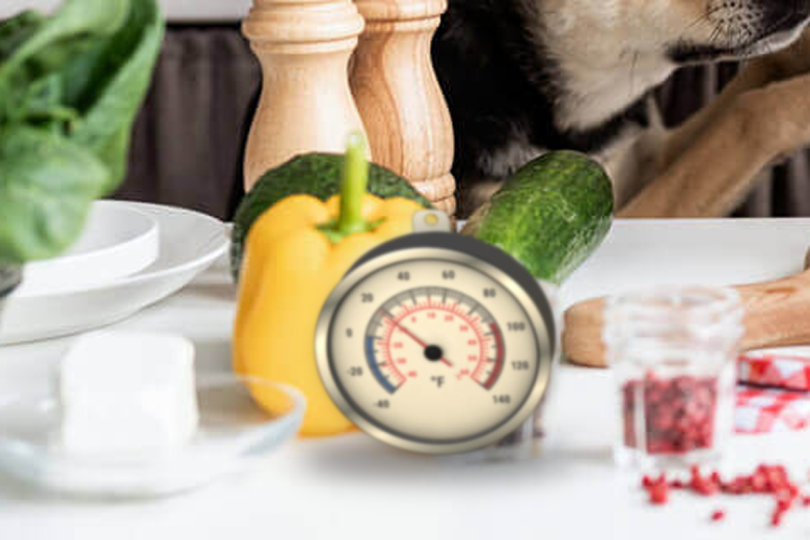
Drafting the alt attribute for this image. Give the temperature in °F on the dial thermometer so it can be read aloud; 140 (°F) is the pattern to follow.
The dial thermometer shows 20 (°F)
